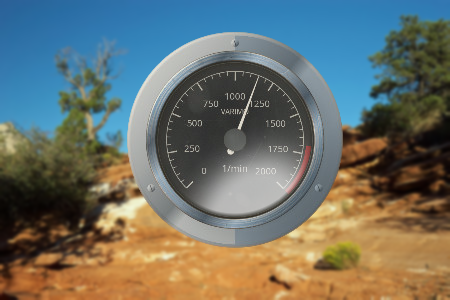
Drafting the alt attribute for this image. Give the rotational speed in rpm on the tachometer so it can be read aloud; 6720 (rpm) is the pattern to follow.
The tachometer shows 1150 (rpm)
